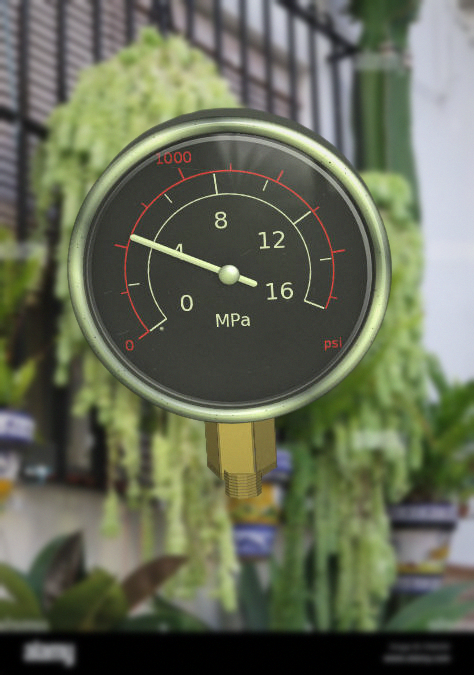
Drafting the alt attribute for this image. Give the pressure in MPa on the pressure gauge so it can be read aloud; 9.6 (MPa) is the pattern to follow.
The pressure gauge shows 4 (MPa)
